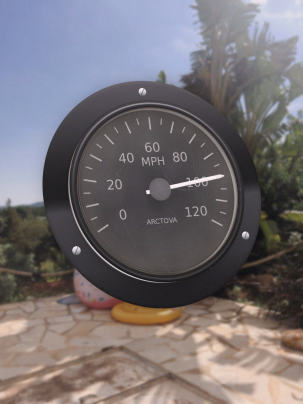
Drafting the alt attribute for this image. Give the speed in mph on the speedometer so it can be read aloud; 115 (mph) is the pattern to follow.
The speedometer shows 100 (mph)
